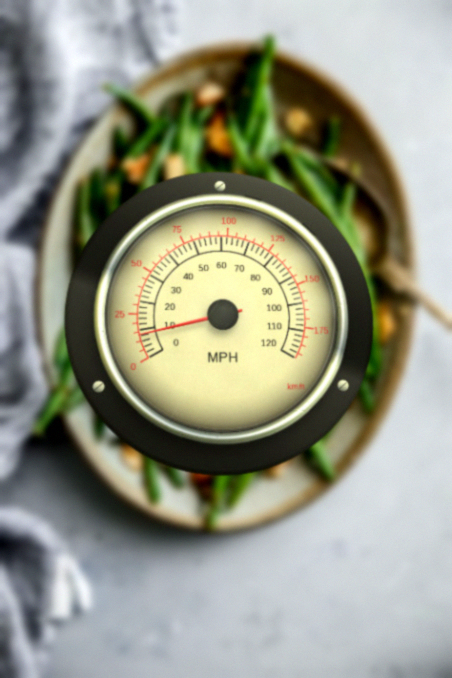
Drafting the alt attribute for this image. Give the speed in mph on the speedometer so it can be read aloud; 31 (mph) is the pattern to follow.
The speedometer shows 8 (mph)
